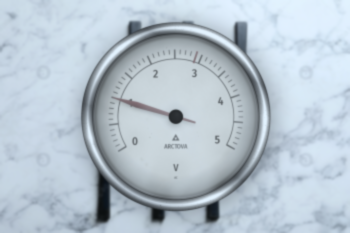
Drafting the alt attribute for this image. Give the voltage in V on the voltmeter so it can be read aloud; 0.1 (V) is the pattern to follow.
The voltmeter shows 1 (V)
